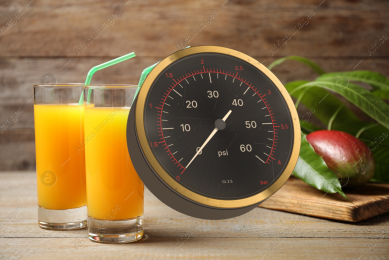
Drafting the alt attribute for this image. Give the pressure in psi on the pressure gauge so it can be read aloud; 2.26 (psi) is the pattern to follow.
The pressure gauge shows 0 (psi)
